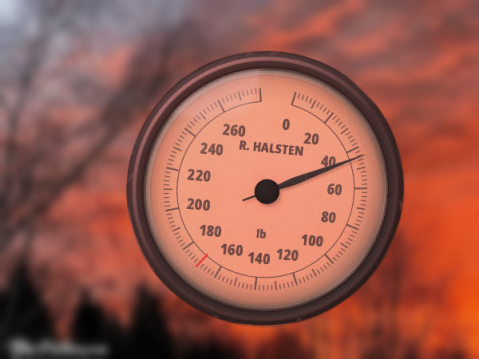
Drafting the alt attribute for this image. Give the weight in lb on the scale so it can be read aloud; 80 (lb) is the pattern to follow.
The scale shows 44 (lb)
